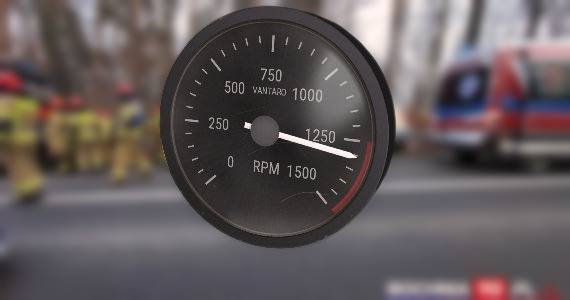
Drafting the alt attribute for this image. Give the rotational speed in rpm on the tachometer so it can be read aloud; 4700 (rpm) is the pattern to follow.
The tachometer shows 1300 (rpm)
